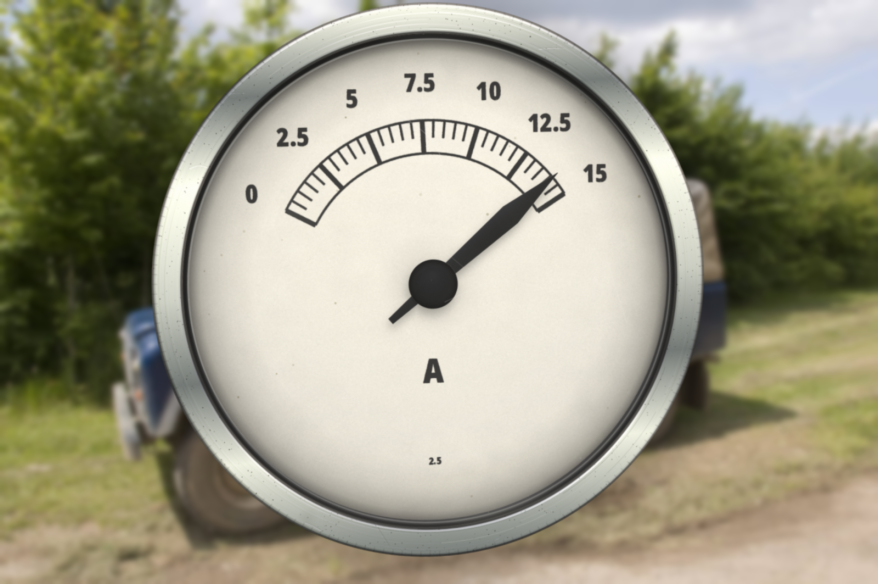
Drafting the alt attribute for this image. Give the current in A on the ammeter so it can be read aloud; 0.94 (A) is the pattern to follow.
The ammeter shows 14 (A)
